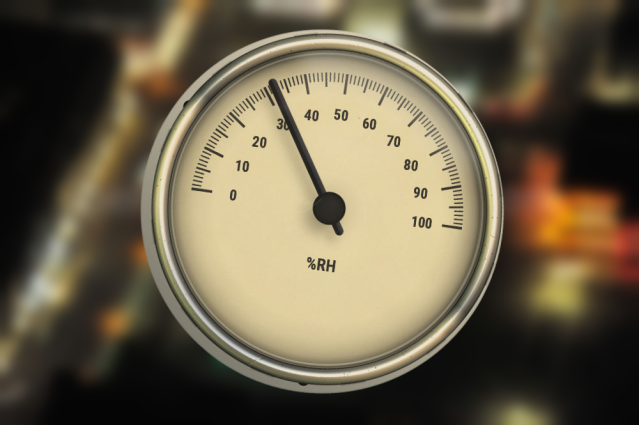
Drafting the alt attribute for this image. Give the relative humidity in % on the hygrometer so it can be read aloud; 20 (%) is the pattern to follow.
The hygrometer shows 32 (%)
